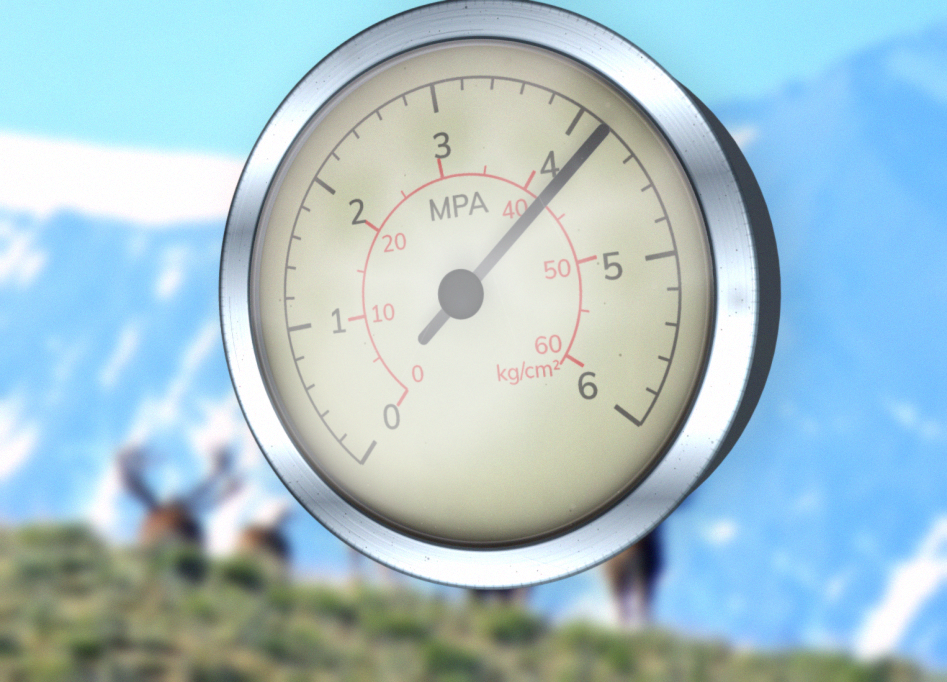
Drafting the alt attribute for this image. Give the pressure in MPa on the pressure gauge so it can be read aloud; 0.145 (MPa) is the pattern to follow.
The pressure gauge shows 4.2 (MPa)
